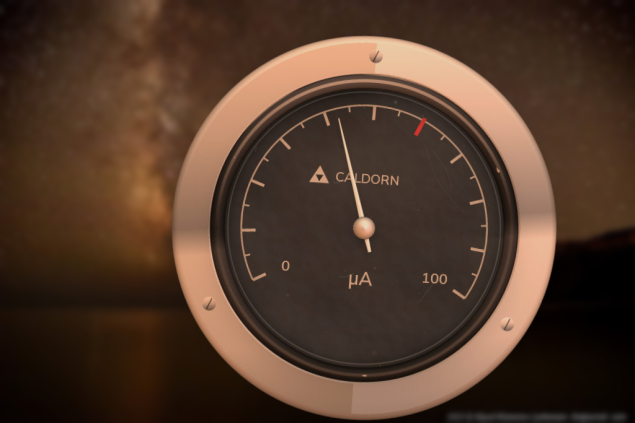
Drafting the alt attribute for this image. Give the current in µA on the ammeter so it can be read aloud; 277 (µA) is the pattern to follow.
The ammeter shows 42.5 (µA)
